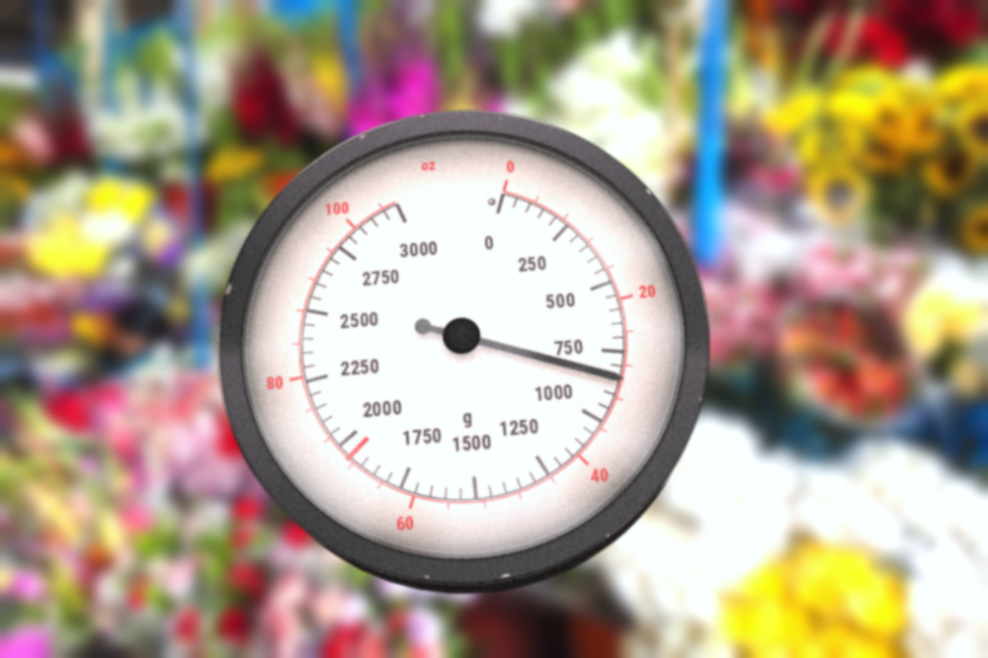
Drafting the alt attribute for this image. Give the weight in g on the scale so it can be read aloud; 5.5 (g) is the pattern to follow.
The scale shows 850 (g)
